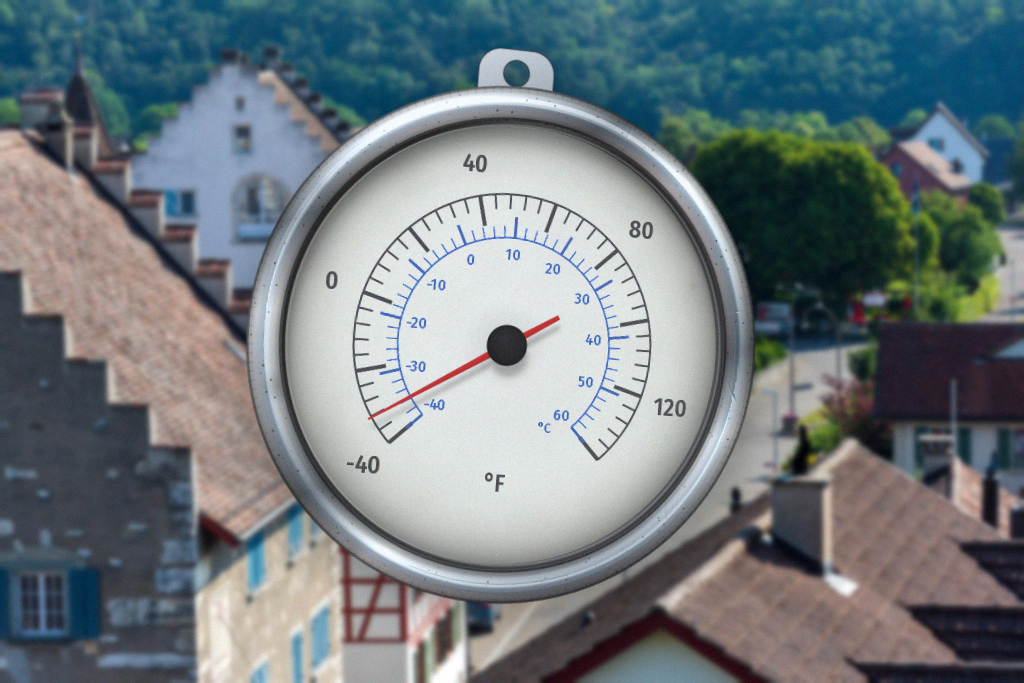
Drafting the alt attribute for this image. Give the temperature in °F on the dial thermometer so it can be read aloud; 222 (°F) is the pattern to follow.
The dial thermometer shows -32 (°F)
